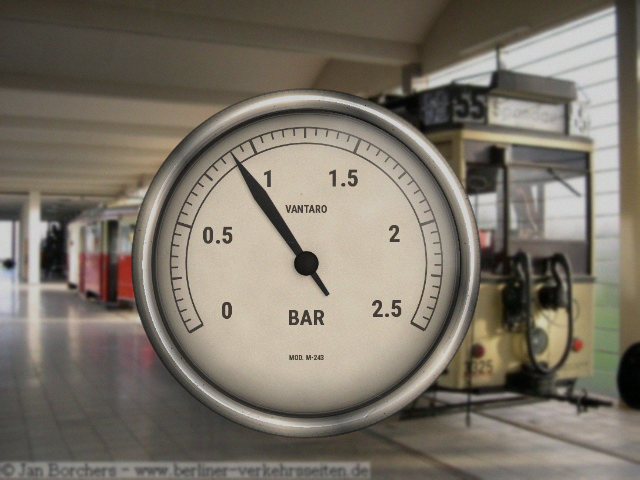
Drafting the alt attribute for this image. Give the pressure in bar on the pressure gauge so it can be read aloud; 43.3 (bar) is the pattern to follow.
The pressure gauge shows 0.9 (bar)
